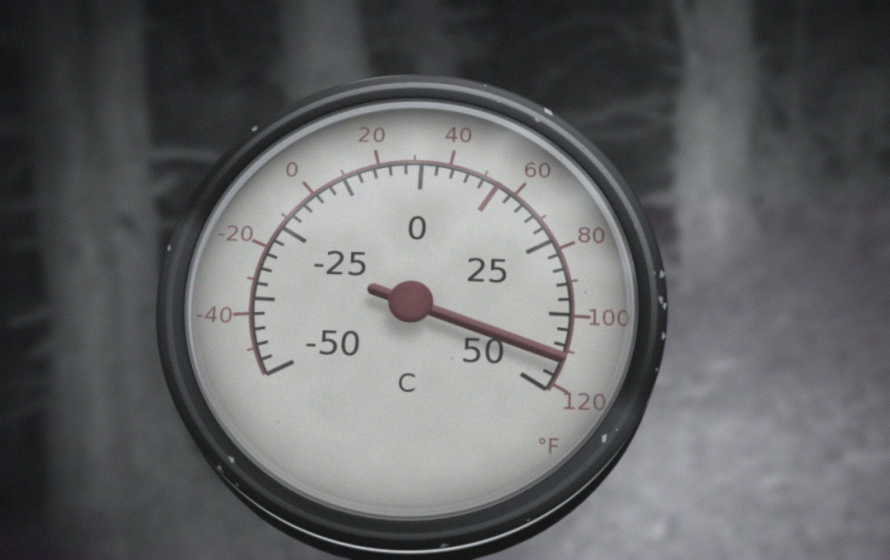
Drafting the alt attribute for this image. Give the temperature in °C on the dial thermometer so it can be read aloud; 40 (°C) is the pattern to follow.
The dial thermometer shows 45 (°C)
